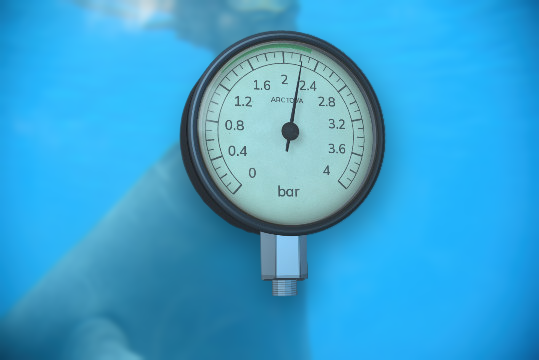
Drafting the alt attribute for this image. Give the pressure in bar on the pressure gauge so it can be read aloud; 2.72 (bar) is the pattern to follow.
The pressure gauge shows 2.2 (bar)
